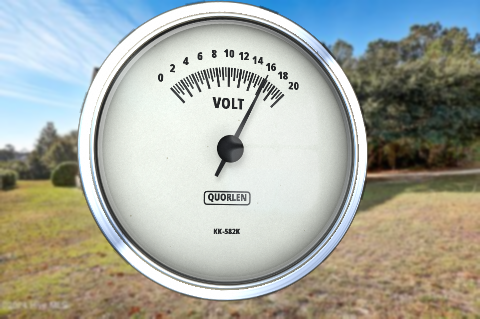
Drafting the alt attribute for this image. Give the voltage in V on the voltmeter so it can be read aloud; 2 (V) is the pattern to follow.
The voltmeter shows 16 (V)
